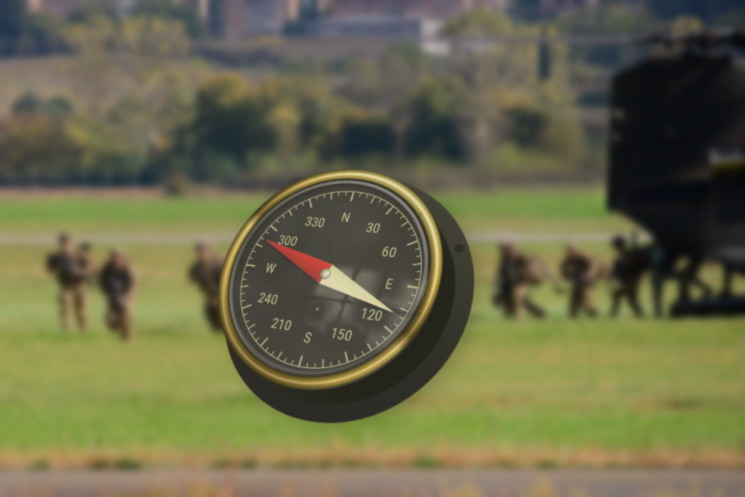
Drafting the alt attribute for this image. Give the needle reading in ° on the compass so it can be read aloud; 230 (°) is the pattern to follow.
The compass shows 290 (°)
